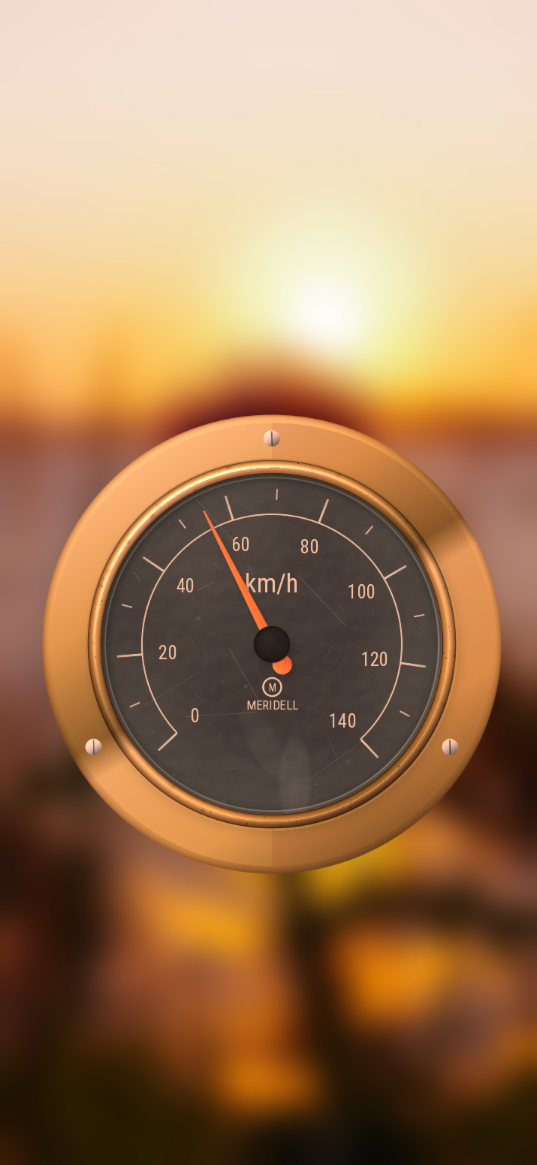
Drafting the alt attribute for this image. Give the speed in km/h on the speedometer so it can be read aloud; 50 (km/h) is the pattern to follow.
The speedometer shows 55 (km/h)
